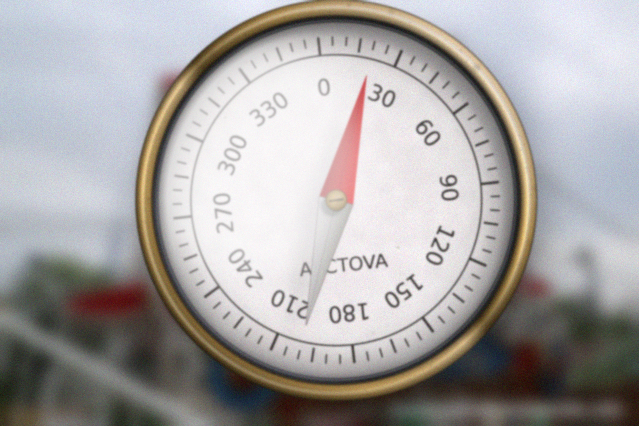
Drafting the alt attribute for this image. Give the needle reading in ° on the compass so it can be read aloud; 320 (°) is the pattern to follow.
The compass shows 20 (°)
